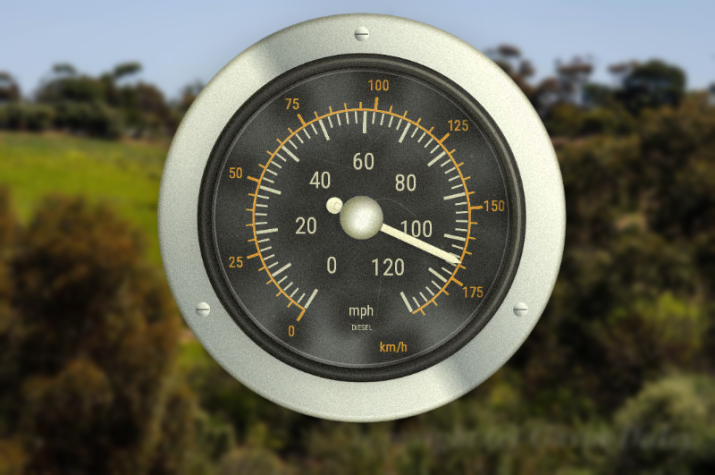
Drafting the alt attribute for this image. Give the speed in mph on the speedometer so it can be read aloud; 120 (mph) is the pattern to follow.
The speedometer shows 105 (mph)
